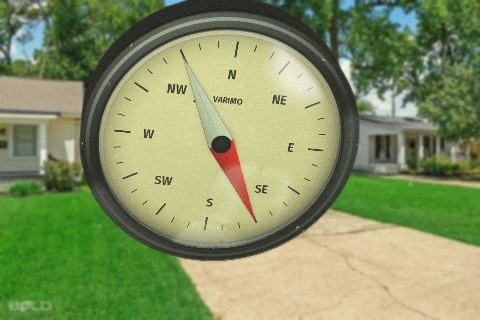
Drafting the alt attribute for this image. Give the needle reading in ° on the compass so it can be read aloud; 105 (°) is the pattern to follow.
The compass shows 150 (°)
